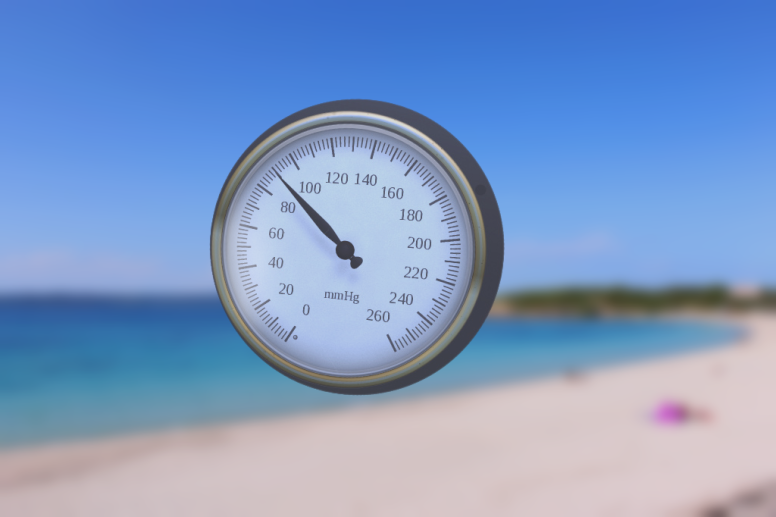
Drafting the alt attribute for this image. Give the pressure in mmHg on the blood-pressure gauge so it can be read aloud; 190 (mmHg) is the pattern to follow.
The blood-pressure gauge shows 90 (mmHg)
